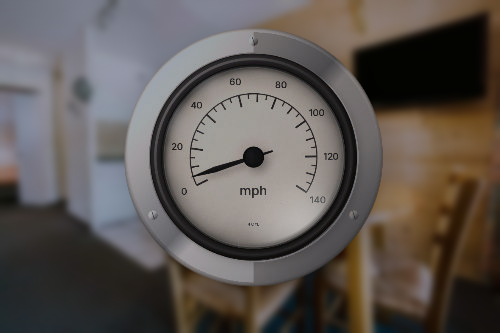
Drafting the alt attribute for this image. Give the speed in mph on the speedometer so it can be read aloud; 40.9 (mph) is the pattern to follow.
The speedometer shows 5 (mph)
